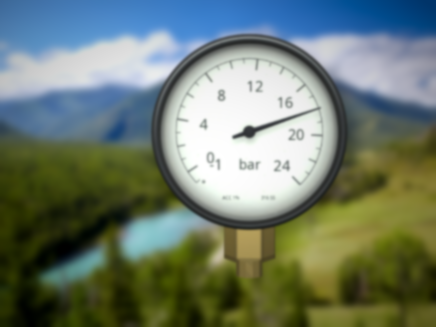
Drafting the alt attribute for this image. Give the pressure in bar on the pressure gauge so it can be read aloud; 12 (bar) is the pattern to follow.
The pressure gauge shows 18 (bar)
